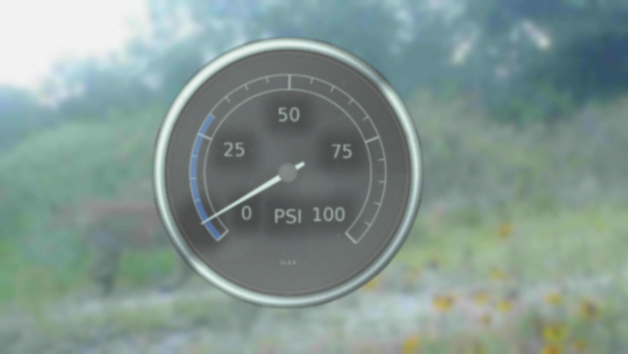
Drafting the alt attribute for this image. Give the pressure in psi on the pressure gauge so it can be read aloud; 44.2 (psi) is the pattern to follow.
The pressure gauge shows 5 (psi)
